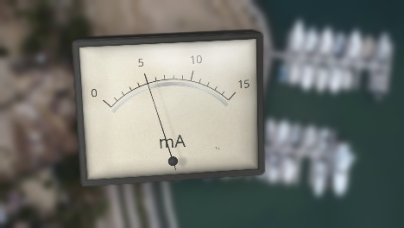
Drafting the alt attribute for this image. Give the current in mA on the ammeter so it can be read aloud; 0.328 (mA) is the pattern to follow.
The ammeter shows 5 (mA)
